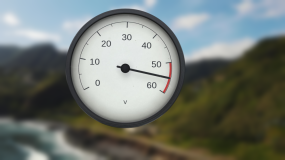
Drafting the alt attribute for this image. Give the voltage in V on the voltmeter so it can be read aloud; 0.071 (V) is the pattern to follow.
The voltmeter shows 55 (V)
